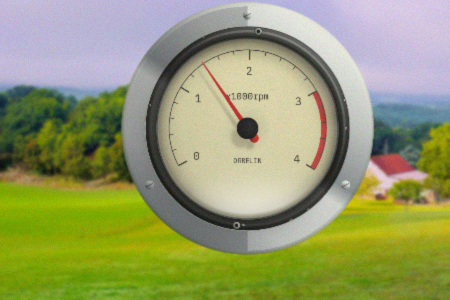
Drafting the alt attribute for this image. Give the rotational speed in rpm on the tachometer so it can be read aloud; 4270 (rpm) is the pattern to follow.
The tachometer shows 1400 (rpm)
